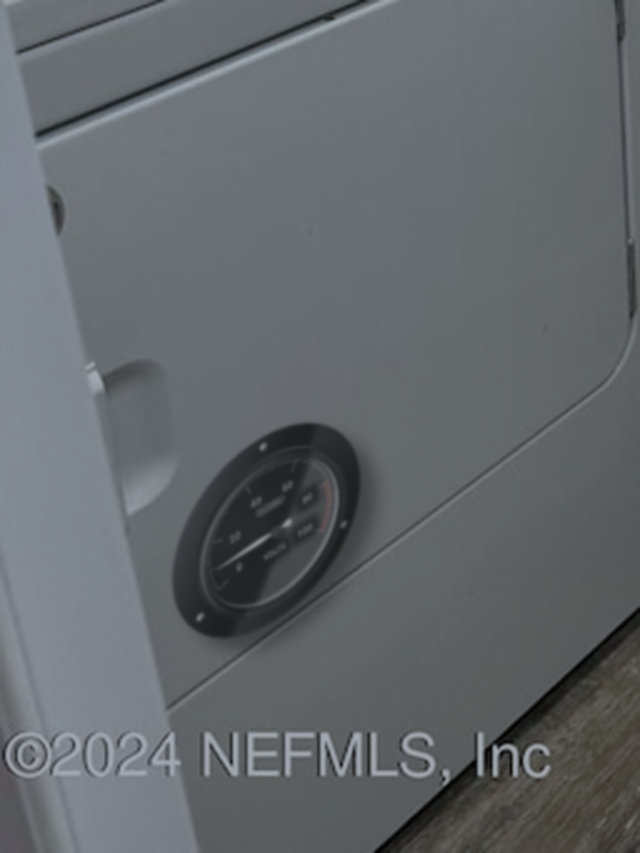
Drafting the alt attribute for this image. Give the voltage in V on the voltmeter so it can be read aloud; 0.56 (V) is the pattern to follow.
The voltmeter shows 10 (V)
